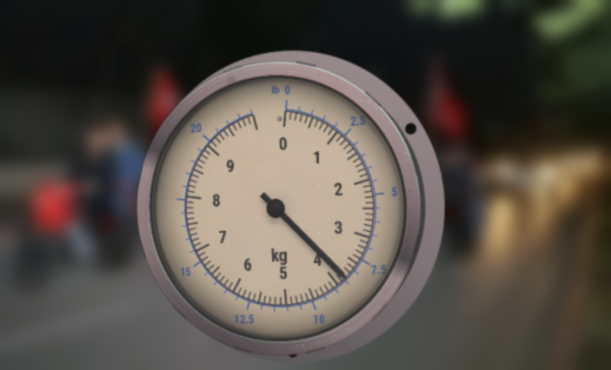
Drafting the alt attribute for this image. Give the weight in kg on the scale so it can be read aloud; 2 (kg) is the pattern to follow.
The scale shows 3.8 (kg)
